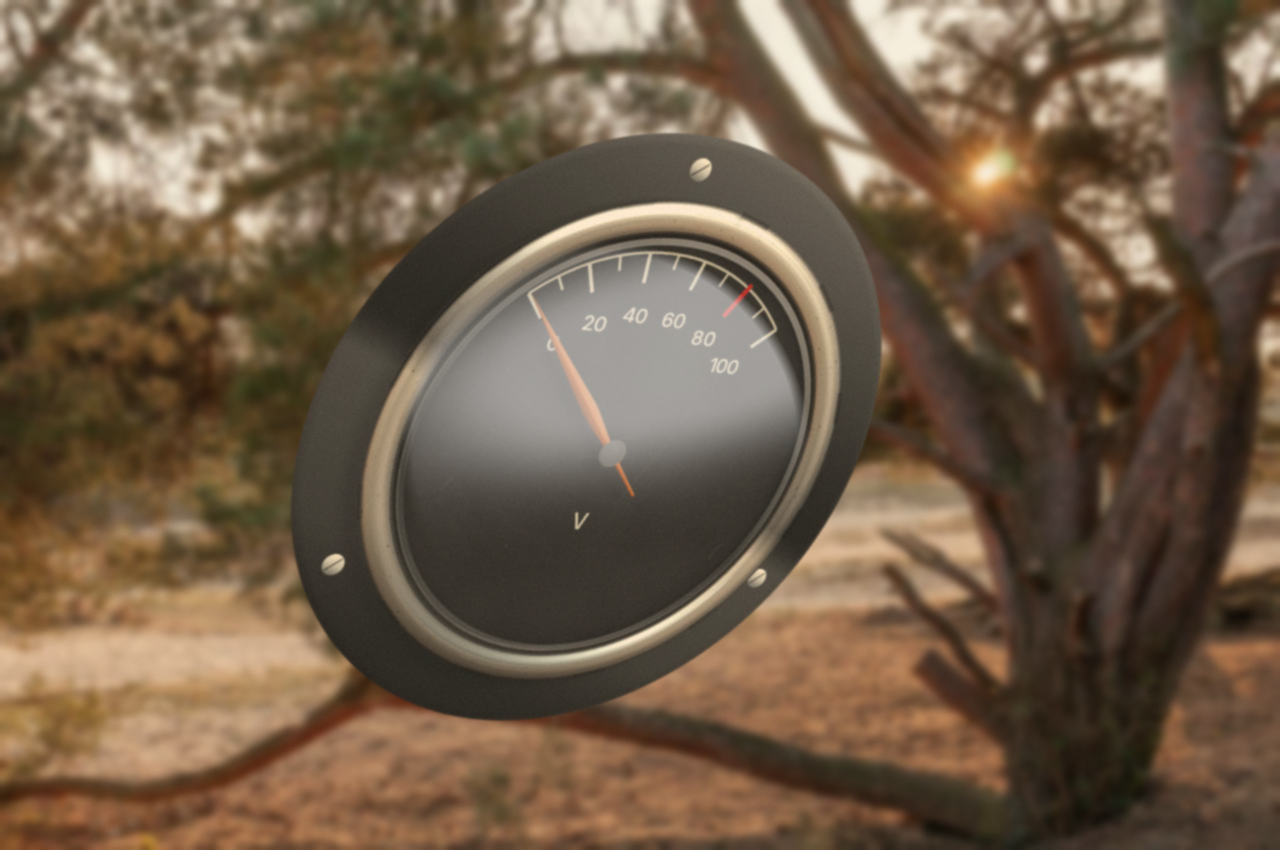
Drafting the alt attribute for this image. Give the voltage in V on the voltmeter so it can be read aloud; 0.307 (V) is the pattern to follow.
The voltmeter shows 0 (V)
